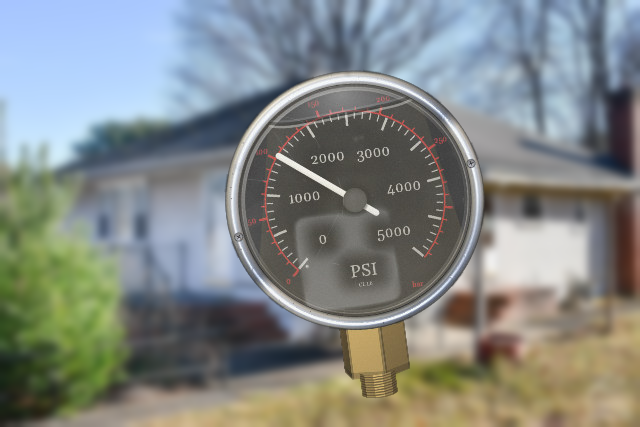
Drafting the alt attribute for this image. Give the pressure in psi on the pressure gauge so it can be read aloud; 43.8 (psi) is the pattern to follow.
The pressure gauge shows 1500 (psi)
